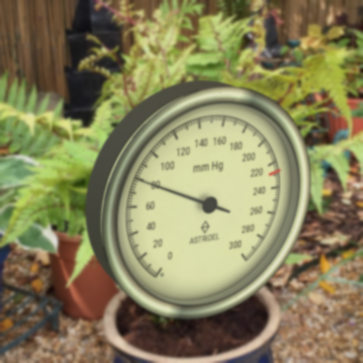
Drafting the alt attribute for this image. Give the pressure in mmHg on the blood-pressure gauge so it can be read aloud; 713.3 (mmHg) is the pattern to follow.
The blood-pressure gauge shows 80 (mmHg)
